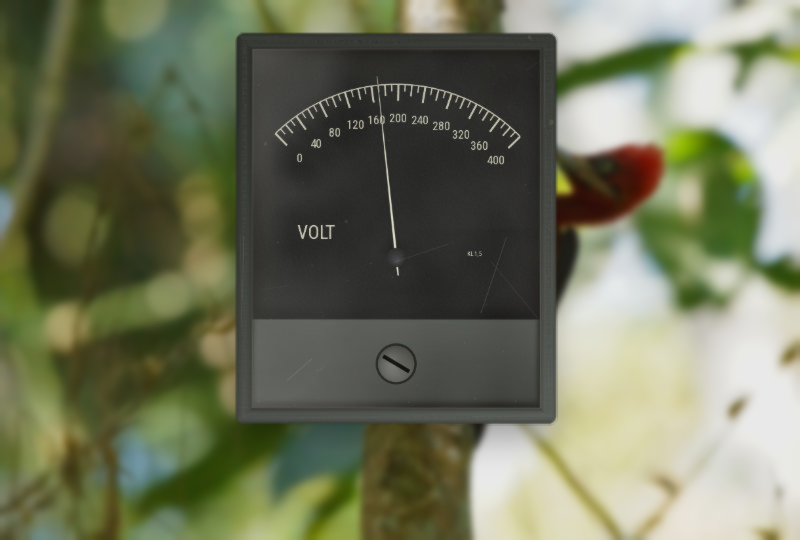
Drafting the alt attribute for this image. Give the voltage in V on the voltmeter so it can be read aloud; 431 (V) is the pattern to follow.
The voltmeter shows 170 (V)
